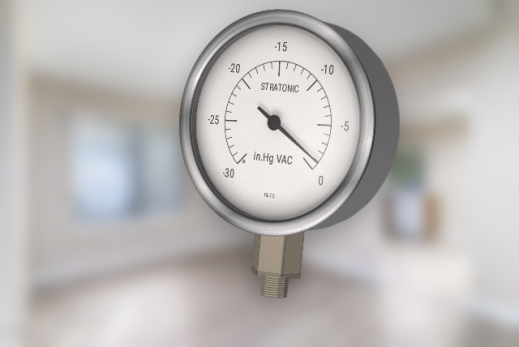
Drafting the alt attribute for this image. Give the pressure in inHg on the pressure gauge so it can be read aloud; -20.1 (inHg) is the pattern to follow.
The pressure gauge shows -1 (inHg)
